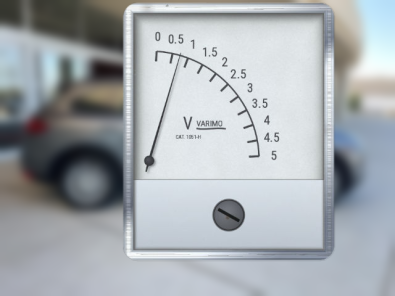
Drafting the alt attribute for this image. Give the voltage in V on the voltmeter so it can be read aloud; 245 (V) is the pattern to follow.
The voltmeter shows 0.75 (V)
